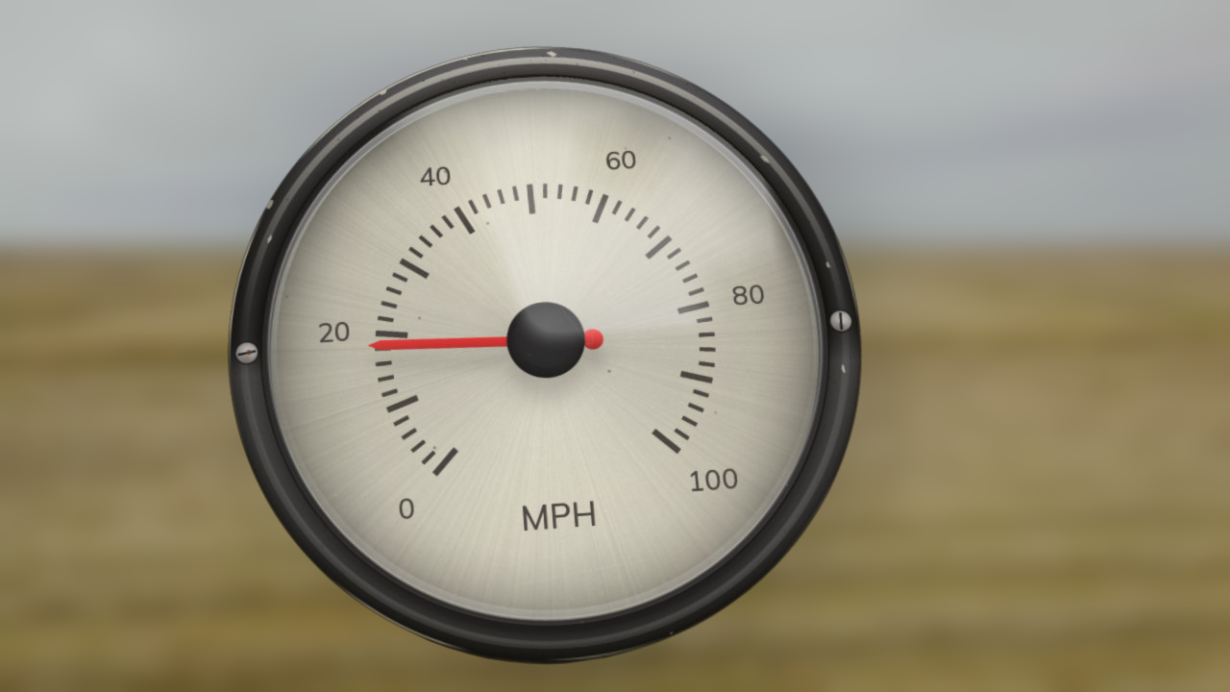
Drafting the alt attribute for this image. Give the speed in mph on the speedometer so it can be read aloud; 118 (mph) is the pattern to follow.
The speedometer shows 18 (mph)
